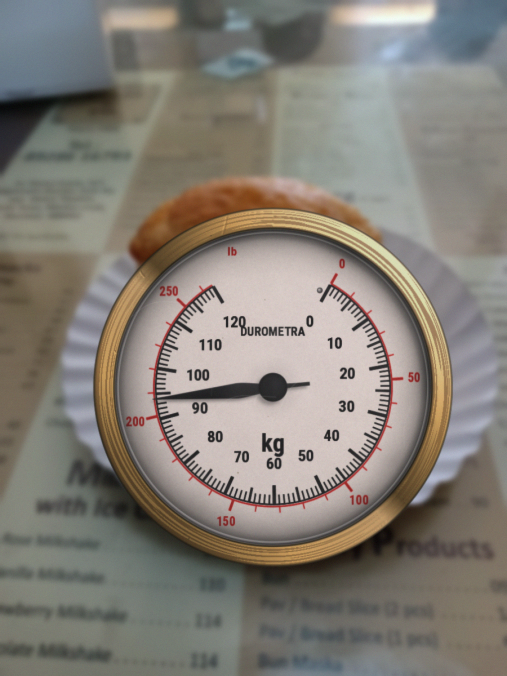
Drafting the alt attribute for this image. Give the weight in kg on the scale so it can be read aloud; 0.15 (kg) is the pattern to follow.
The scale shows 94 (kg)
